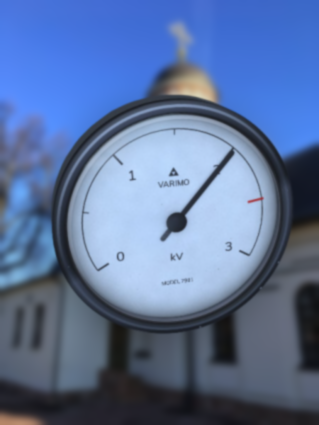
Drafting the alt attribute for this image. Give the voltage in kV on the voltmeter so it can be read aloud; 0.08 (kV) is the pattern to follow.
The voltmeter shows 2 (kV)
